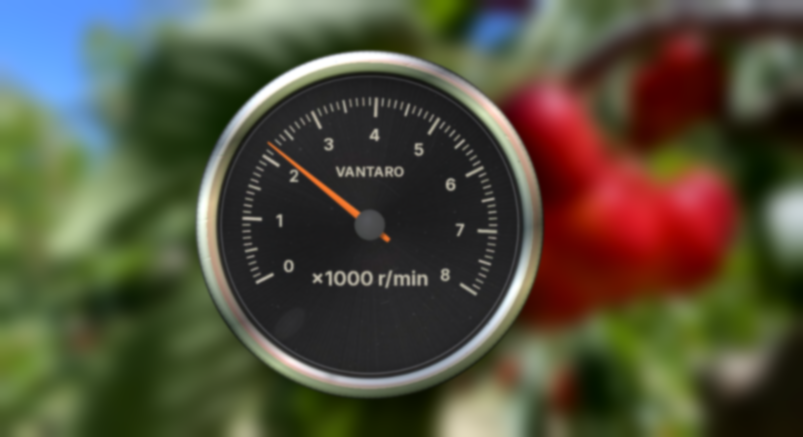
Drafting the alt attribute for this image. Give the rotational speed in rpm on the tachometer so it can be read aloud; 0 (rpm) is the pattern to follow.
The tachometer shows 2200 (rpm)
